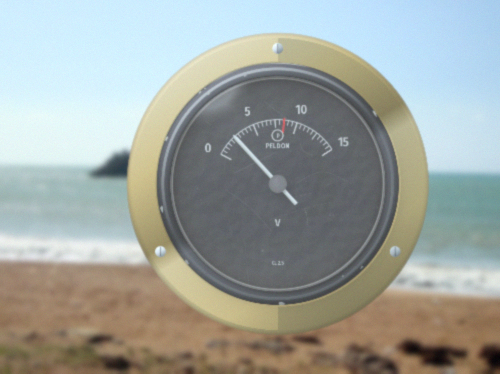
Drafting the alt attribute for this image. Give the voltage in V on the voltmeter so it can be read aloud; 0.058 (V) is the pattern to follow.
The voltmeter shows 2.5 (V)
